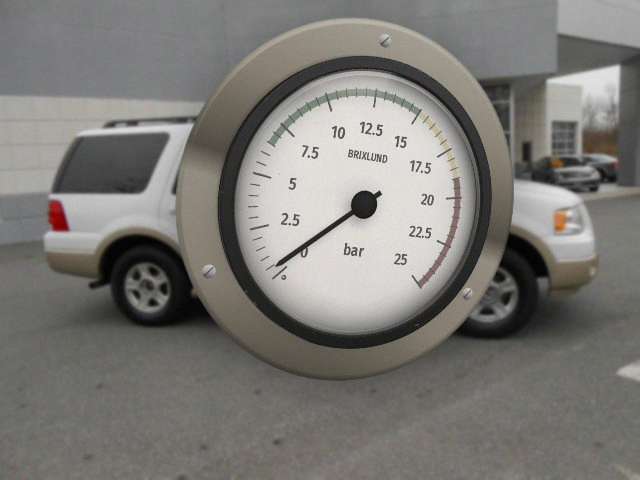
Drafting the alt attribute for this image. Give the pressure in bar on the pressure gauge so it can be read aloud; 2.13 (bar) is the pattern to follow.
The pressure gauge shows 0.5 (bar)
